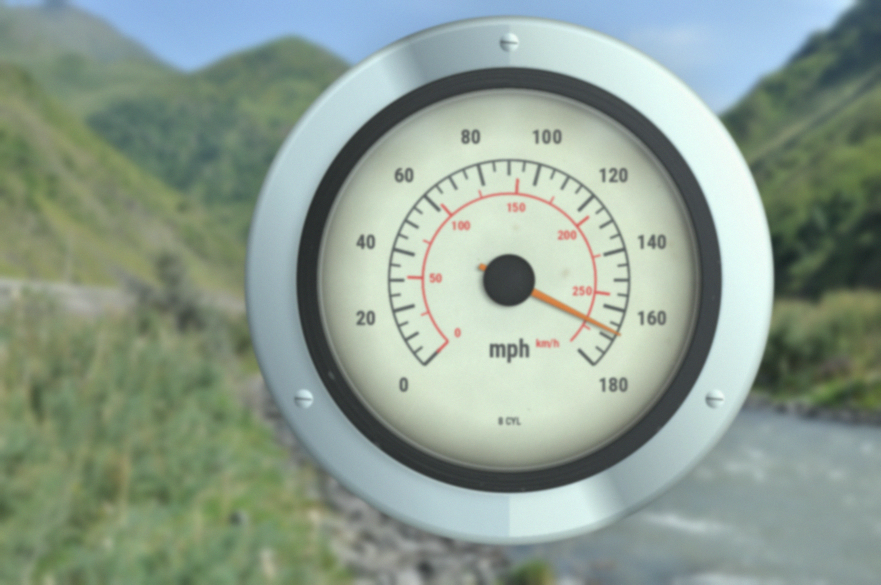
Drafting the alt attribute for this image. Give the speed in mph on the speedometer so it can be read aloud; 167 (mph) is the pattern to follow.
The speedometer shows 167.5 (mph)
